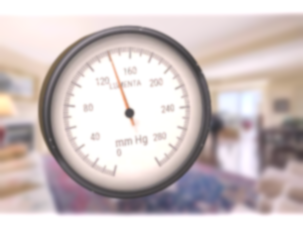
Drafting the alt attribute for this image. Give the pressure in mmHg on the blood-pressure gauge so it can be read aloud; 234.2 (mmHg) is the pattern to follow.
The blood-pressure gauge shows 140 (mmHg)
